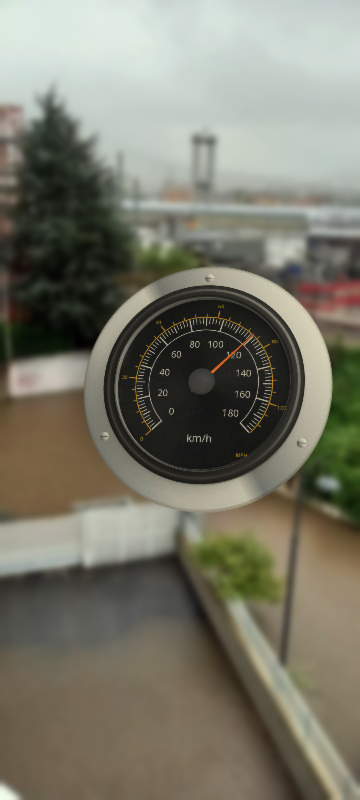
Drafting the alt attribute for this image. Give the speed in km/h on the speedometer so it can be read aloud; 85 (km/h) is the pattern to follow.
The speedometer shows 120 (km/h)
